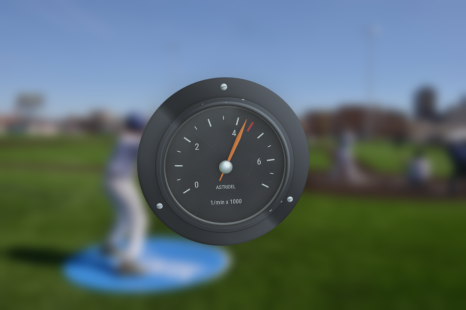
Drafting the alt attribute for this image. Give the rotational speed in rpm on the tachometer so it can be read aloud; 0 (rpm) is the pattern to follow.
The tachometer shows 4250 (rpm)
